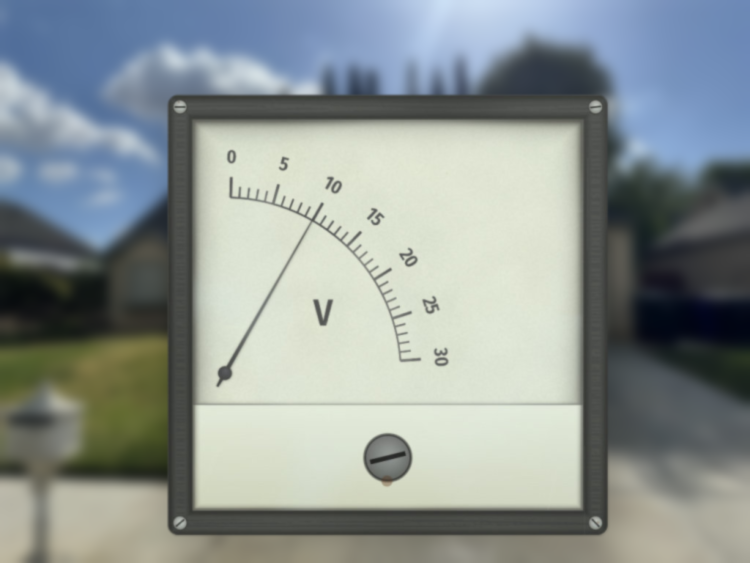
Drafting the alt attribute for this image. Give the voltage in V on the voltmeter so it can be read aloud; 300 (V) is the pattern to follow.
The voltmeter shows 10 (V)
